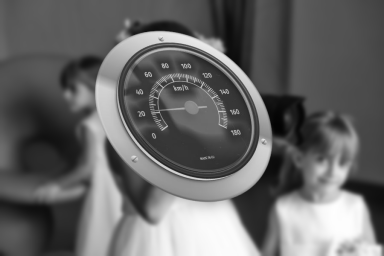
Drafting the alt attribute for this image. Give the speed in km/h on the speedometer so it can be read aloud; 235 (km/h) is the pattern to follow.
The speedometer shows 20 (km/h)
